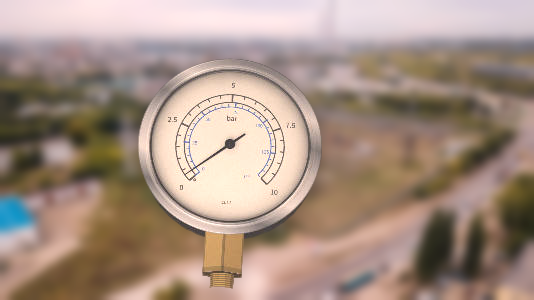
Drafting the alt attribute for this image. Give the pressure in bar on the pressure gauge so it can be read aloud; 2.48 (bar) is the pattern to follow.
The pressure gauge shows 0.25 (bar)
